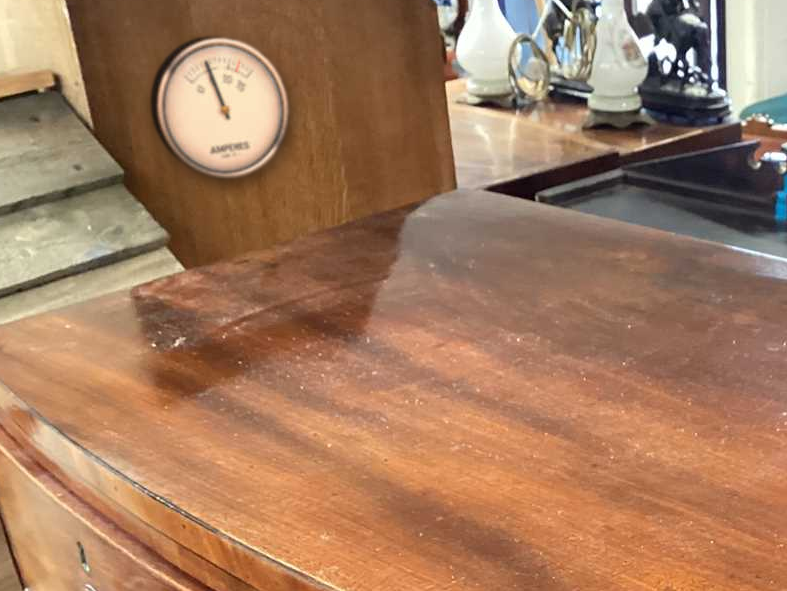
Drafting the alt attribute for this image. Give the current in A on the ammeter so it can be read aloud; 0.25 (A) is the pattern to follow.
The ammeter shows 5 (A)
